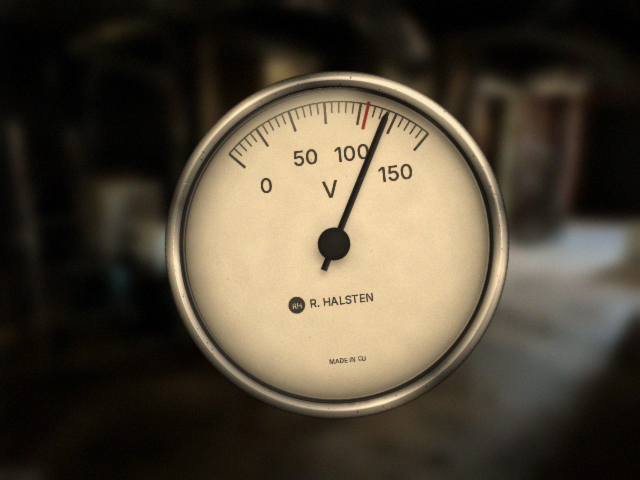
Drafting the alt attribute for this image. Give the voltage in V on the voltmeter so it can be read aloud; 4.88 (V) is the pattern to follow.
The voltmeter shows 120 (V)
